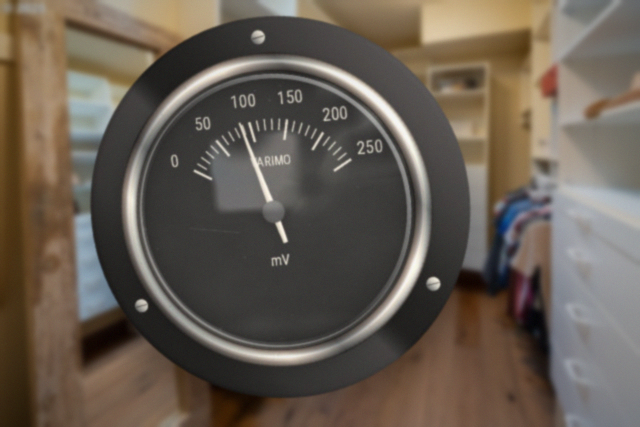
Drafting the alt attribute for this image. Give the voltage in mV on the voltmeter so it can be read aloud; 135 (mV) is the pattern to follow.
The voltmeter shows 90 (mV)
